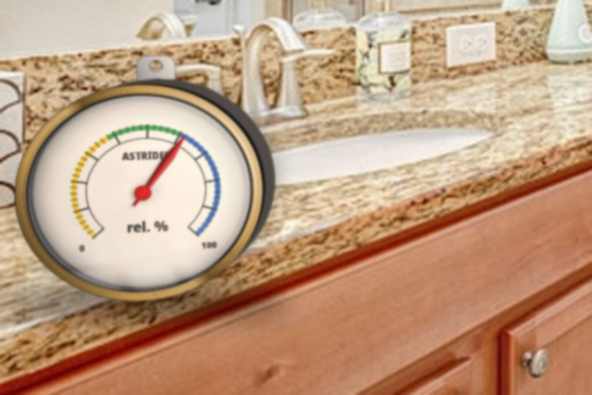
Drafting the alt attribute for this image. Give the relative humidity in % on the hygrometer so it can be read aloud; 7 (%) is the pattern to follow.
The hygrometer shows 62 (%)
